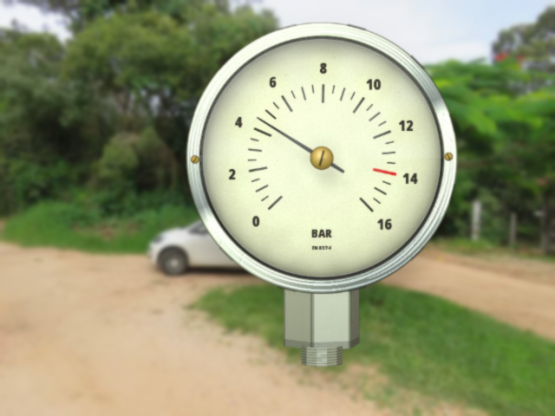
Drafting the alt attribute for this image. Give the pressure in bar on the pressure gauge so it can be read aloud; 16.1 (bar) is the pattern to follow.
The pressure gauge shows 4.5 (bar)
